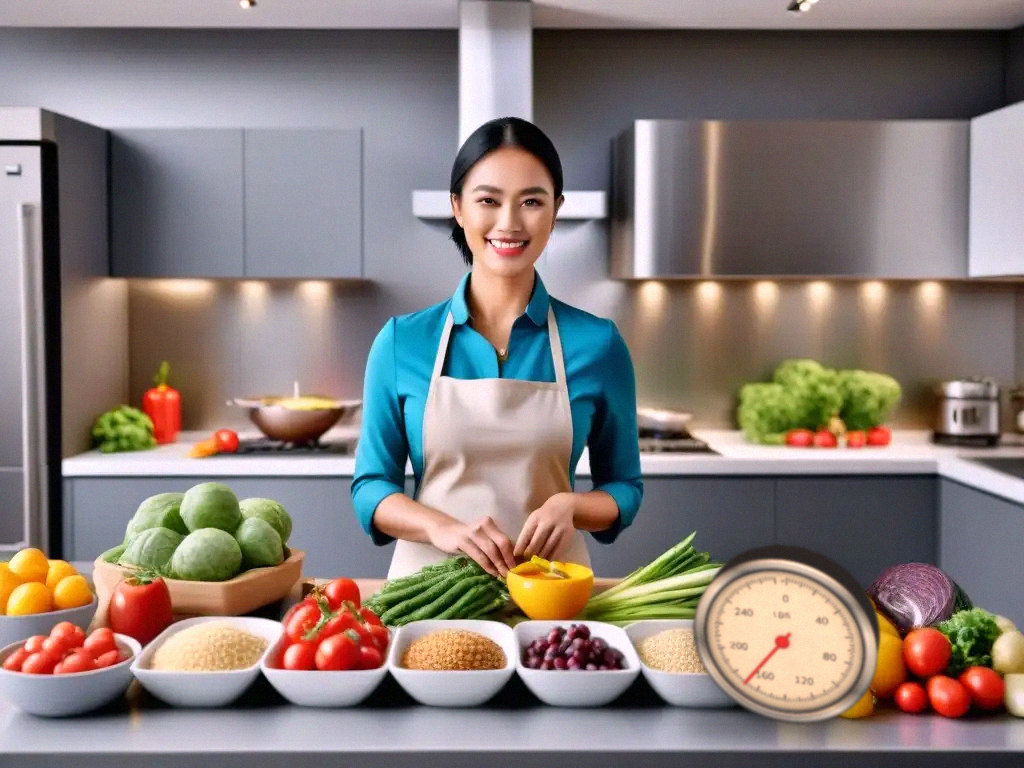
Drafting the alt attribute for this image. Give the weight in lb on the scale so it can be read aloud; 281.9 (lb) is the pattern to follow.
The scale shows 170 (lb)
